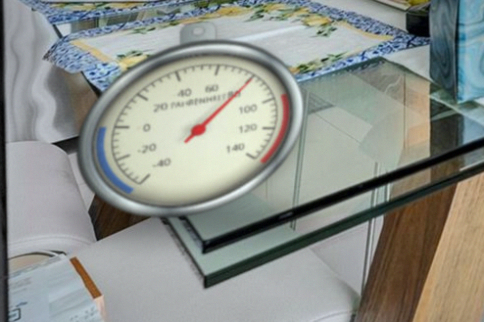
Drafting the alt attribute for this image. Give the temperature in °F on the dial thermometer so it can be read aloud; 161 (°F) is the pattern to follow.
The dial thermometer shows 80 (°F)
